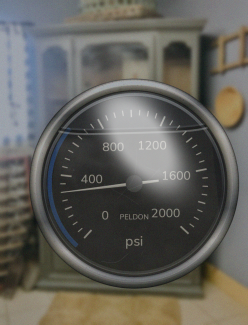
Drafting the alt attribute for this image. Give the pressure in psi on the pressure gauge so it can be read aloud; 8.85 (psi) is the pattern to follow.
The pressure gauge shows 300 (psi)
